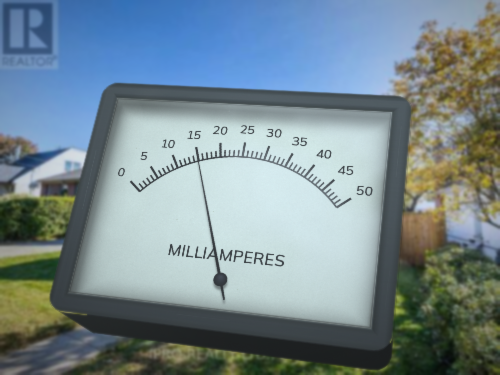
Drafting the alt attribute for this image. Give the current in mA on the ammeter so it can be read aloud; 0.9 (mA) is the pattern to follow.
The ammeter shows 15 (mA)
